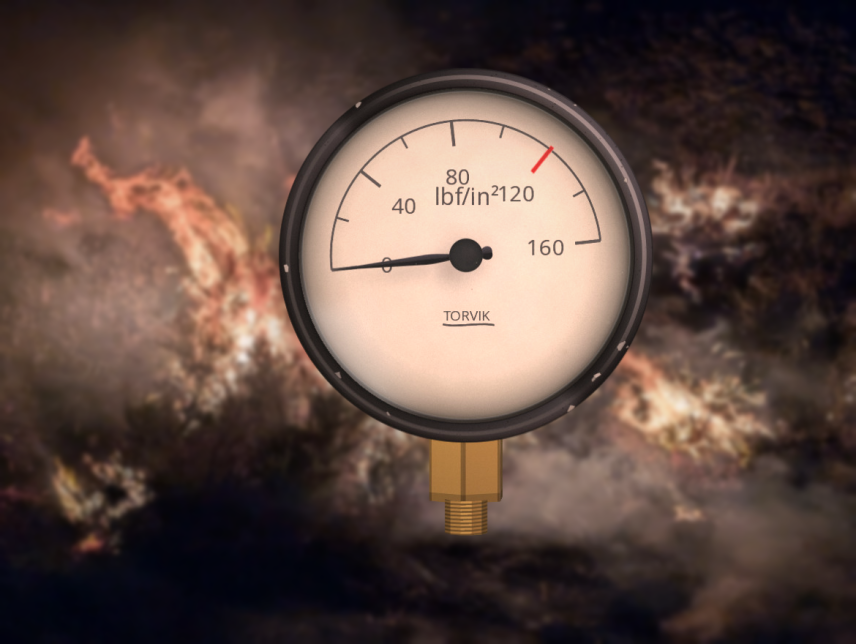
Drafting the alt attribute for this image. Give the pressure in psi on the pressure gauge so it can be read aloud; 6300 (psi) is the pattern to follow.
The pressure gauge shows 0 (psi)
